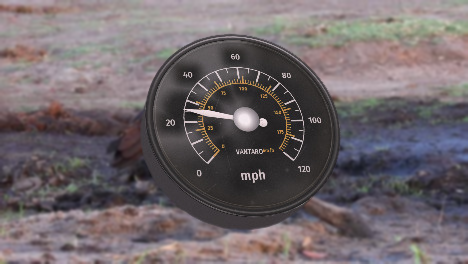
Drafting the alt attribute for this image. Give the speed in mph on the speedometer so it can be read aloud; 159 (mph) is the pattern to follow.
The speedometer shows 25 (mph)
